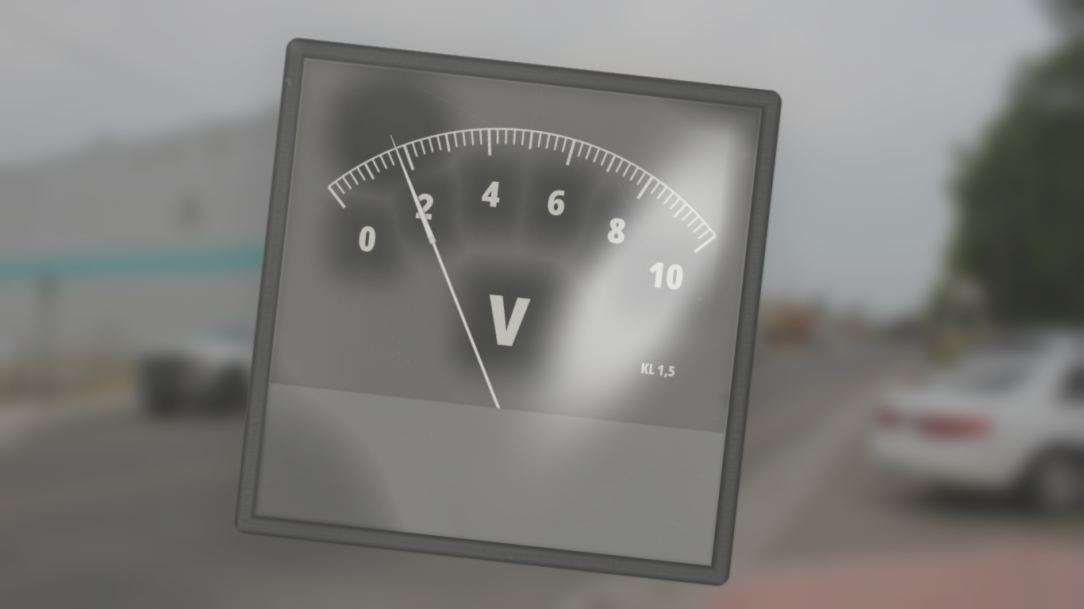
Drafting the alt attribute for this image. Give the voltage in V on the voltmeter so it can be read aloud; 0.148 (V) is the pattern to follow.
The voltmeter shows 1.8 (V)
